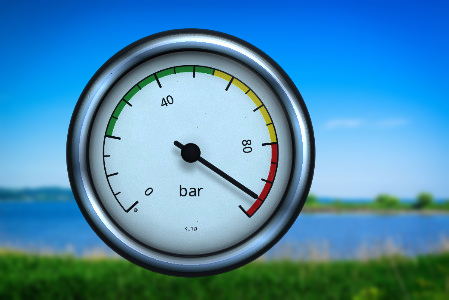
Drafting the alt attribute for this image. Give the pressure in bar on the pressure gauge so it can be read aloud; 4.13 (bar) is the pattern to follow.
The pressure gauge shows 95 (bar)
